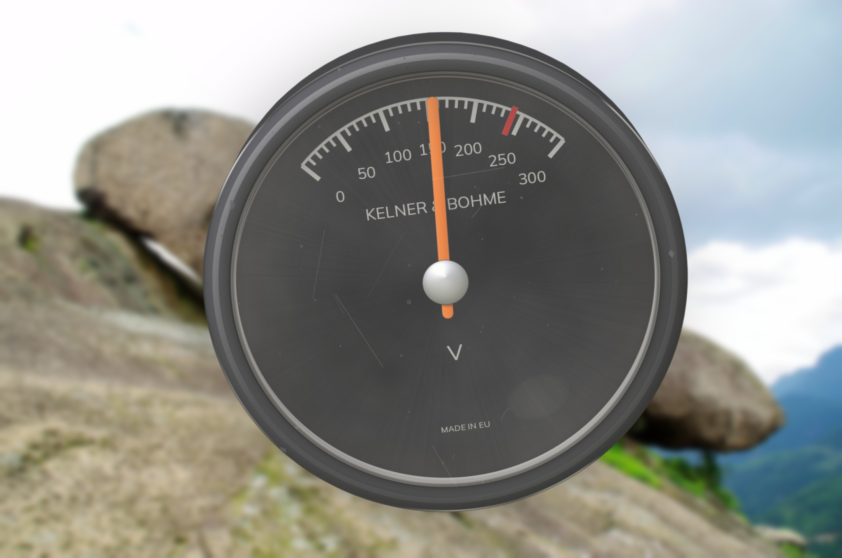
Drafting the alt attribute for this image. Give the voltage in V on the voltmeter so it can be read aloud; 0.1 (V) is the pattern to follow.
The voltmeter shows 155 (V)
